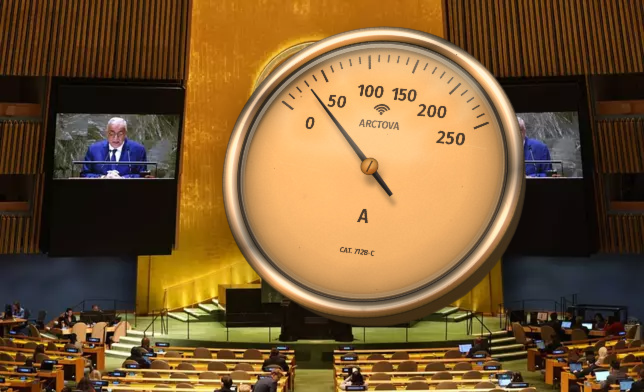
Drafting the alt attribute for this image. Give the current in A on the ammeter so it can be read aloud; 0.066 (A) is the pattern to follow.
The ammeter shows 30 (A)
